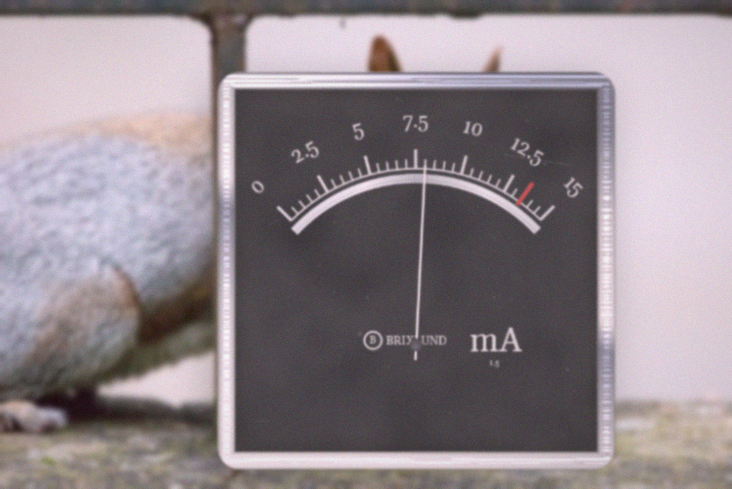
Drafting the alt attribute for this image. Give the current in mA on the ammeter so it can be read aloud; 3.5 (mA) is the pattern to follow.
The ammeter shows 8 (mA)
